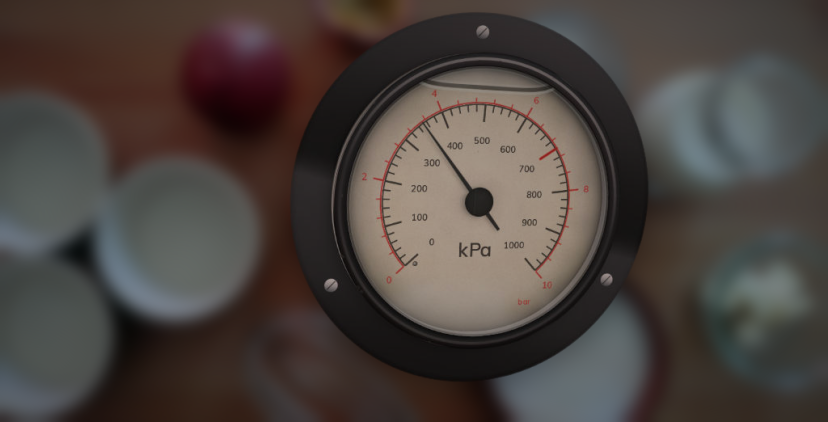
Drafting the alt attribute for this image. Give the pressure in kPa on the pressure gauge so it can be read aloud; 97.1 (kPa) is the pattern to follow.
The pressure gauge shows 350 (kPa)
